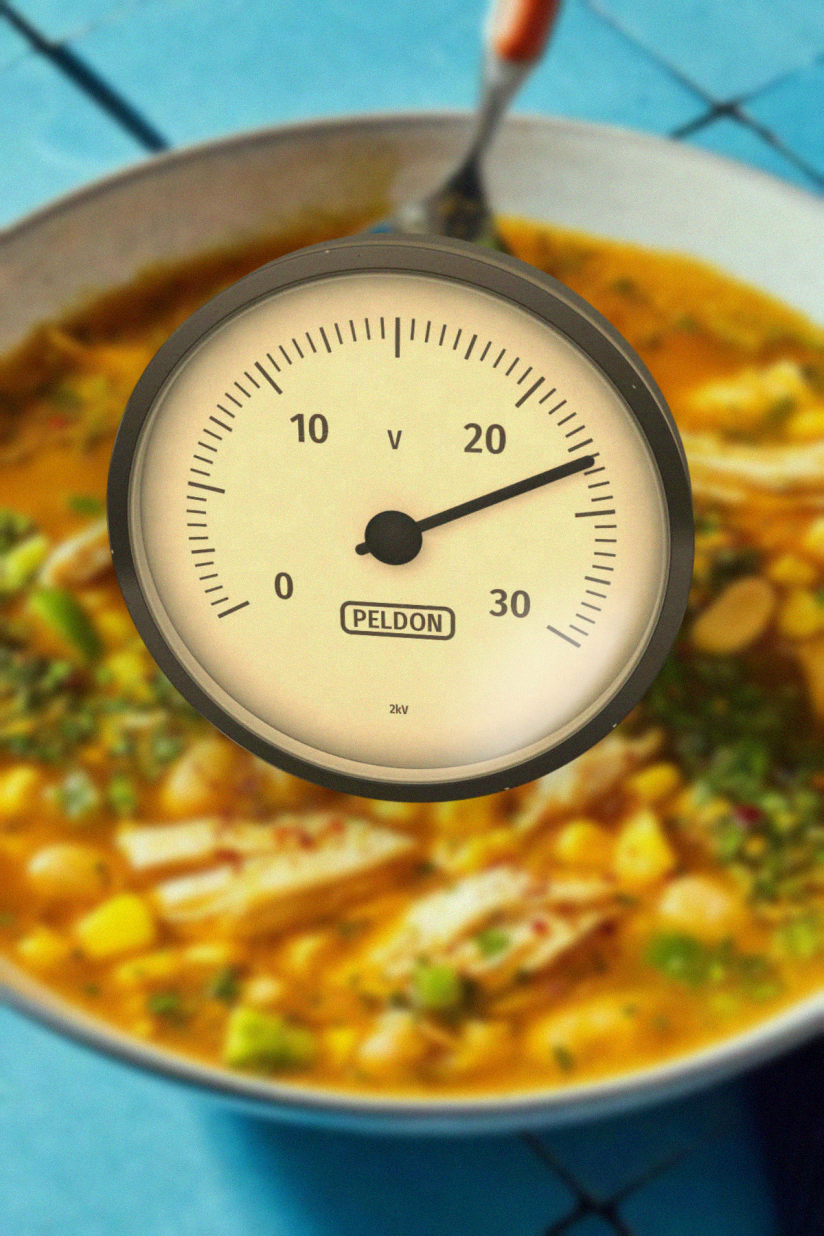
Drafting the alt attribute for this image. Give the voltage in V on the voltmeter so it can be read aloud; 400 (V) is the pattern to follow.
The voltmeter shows 23 (V)
